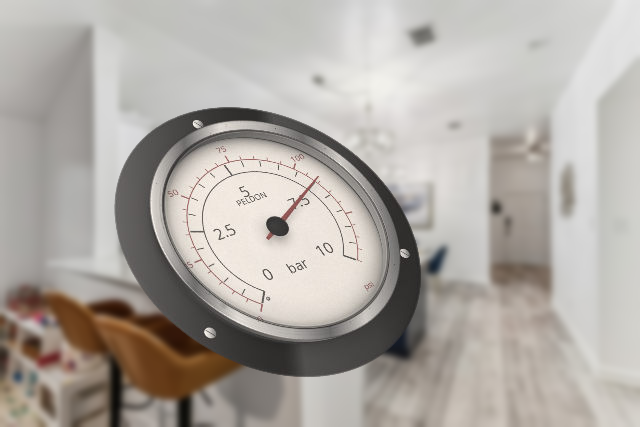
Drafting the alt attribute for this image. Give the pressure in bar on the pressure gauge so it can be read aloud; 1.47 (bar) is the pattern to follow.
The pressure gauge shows 7.5 (bar)
